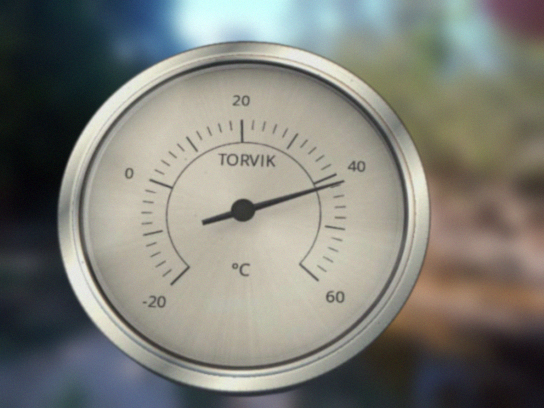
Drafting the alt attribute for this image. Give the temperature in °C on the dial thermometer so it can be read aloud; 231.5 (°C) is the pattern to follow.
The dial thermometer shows 42 (°C)
